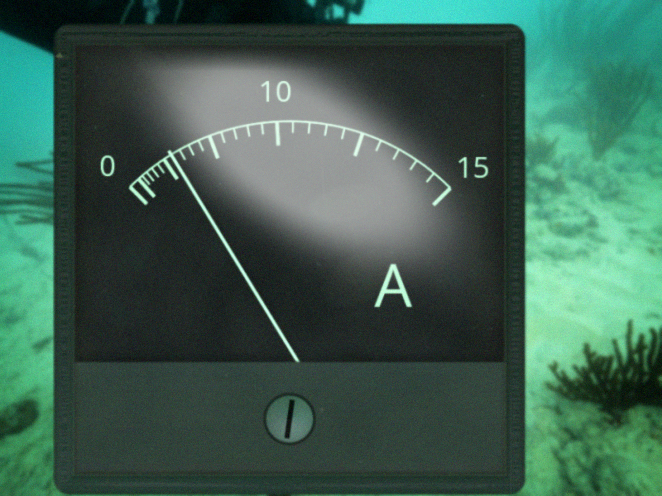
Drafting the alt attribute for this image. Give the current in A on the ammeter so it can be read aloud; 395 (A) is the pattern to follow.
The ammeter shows 5.5 (A)
